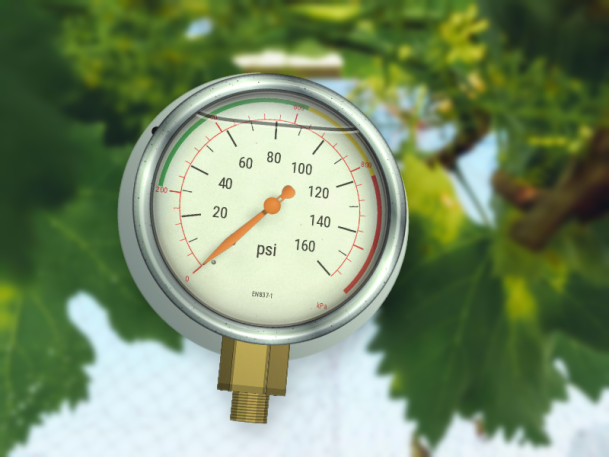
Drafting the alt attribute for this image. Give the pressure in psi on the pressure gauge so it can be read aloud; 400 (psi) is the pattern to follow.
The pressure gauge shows 0 (psi)
